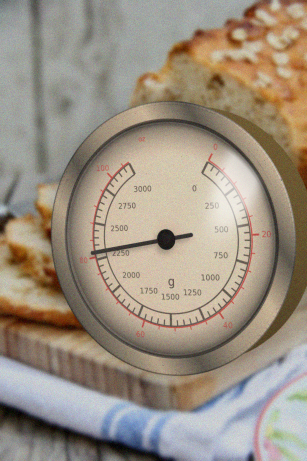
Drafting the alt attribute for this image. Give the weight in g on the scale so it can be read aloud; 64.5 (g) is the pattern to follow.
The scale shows 2300 (g)
